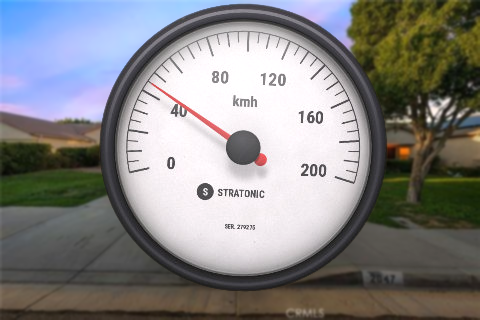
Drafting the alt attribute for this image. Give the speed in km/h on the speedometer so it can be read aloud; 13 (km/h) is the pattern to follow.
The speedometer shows 45 (km/h)
